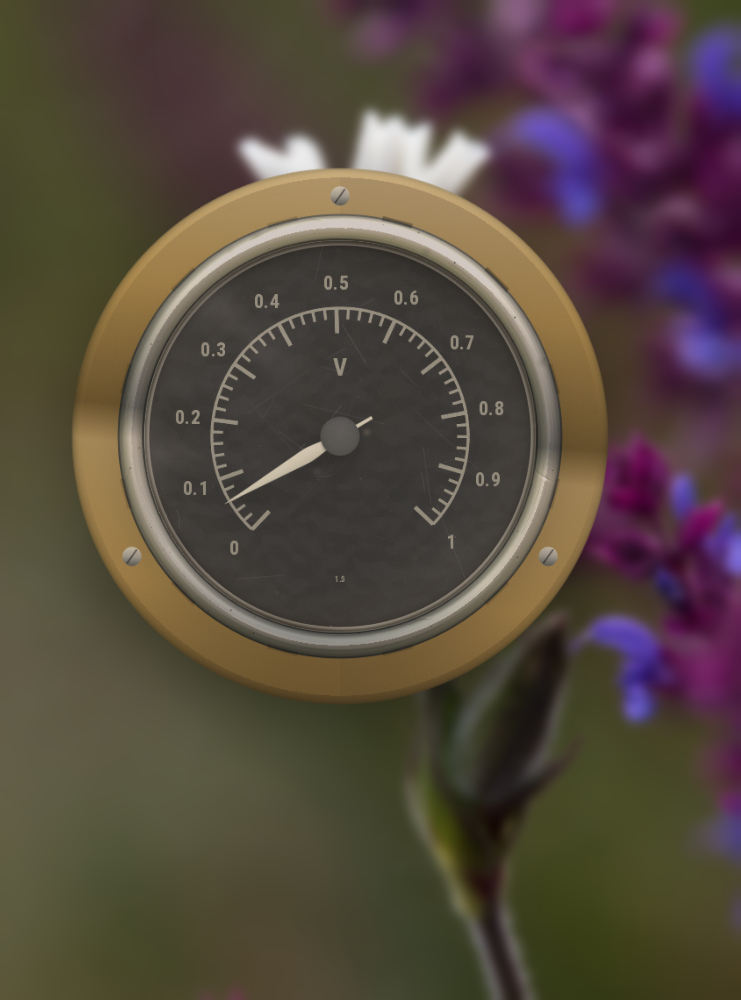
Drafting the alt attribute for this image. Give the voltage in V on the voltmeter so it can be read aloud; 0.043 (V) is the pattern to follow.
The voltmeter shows 0.06 (V)
